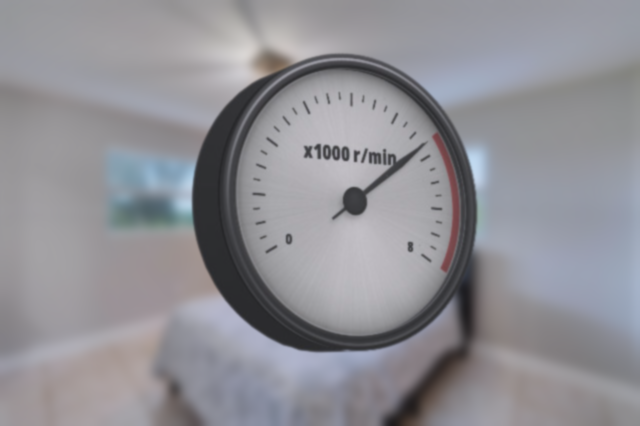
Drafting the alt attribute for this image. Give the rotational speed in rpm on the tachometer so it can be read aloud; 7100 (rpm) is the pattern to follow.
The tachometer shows 5750 (rpm)
